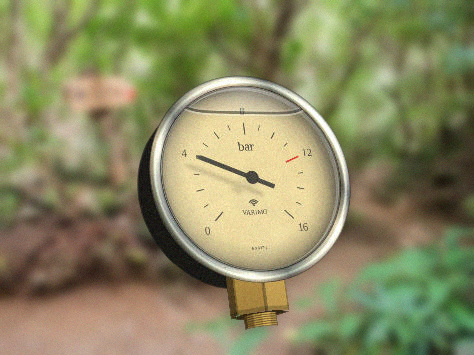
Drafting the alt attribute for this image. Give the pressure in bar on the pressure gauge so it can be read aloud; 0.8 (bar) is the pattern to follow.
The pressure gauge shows 4 (bar)
